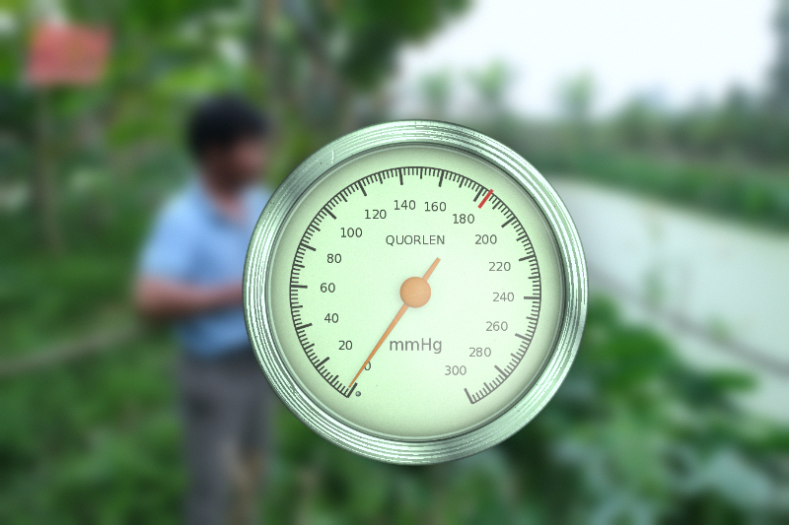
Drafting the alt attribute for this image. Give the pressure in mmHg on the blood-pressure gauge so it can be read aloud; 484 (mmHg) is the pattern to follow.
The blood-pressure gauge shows 2 (mmHg)
